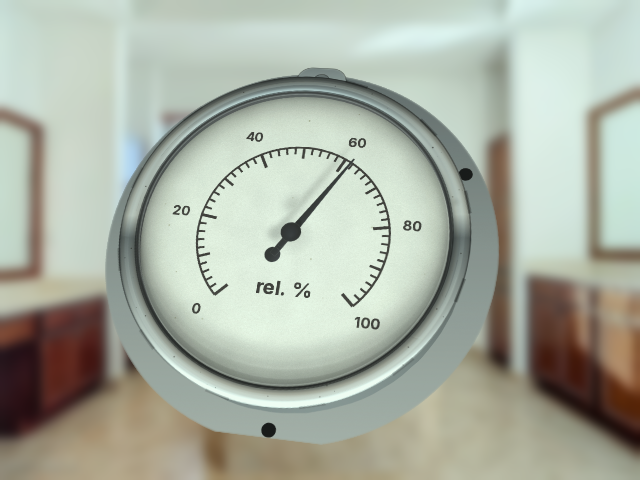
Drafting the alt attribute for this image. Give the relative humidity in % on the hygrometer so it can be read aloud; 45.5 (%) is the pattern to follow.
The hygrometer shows 62 (%)
